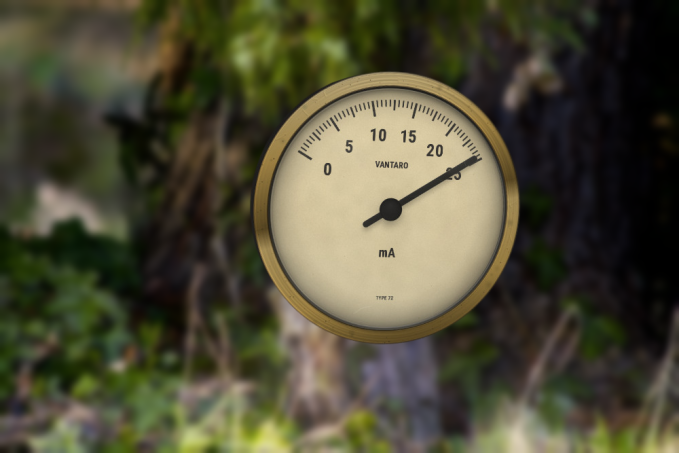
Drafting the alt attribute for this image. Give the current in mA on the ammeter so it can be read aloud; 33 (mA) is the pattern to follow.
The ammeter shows 24.5 (mA)
